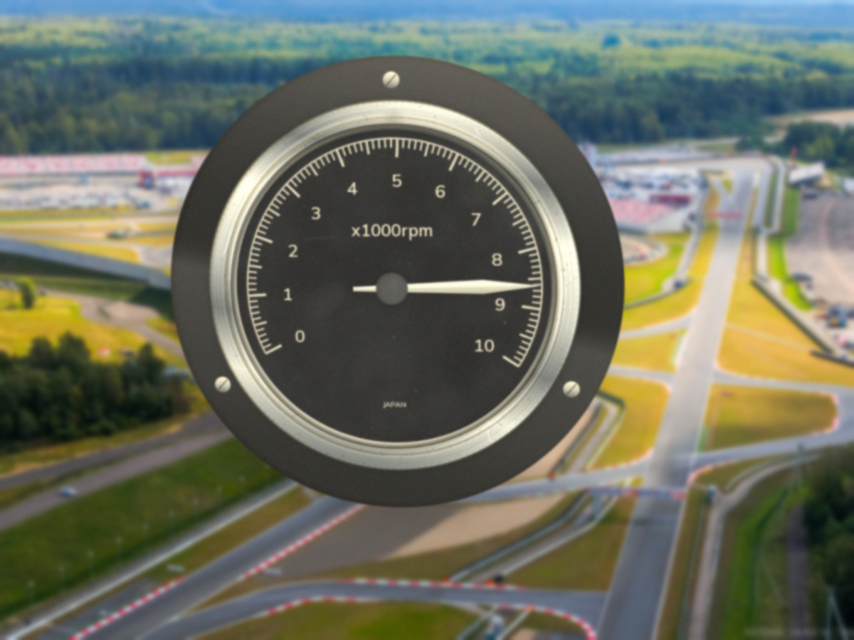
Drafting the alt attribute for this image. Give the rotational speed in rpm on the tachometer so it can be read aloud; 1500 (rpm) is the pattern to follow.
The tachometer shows 8600 (rpm)
